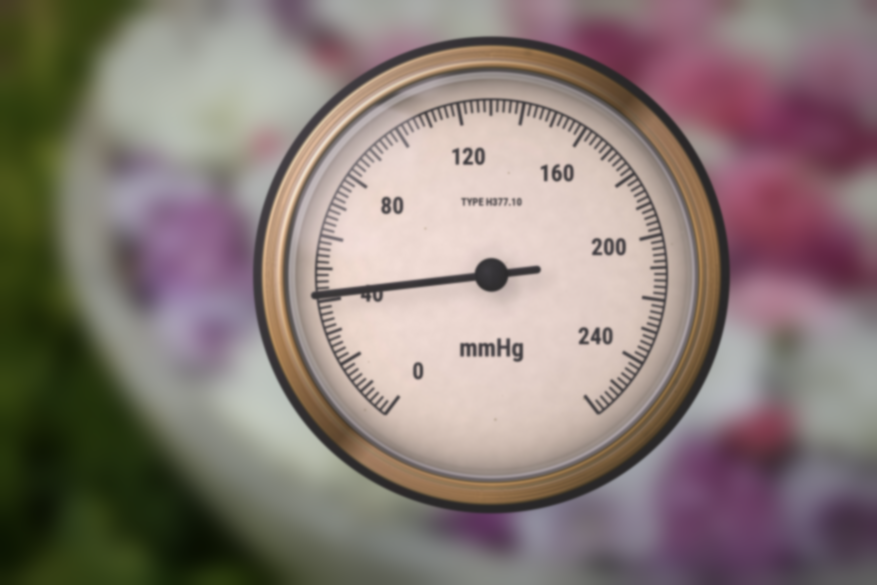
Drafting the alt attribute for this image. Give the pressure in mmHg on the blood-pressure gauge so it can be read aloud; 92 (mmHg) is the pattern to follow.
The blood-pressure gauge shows 42 (mmHg)
